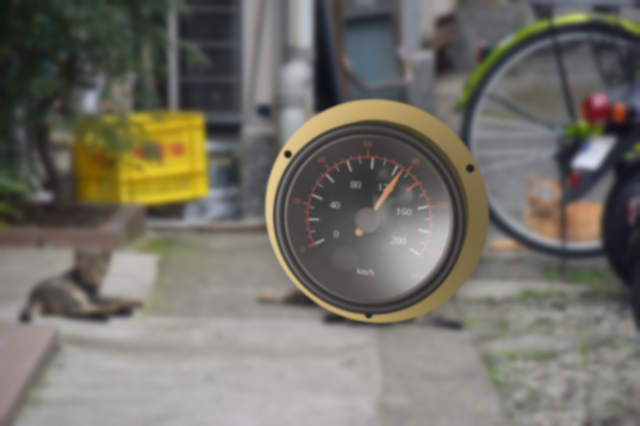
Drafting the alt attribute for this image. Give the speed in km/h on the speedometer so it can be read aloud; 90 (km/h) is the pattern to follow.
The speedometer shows 125 (km/h)
